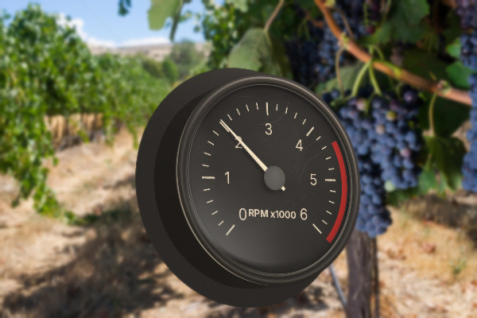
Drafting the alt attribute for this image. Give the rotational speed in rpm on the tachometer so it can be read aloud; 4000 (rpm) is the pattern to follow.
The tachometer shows 2000 (rpm)
